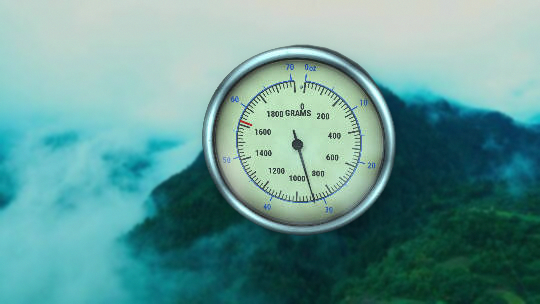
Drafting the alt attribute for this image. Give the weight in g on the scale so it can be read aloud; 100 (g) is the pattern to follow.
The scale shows 900 (g)
